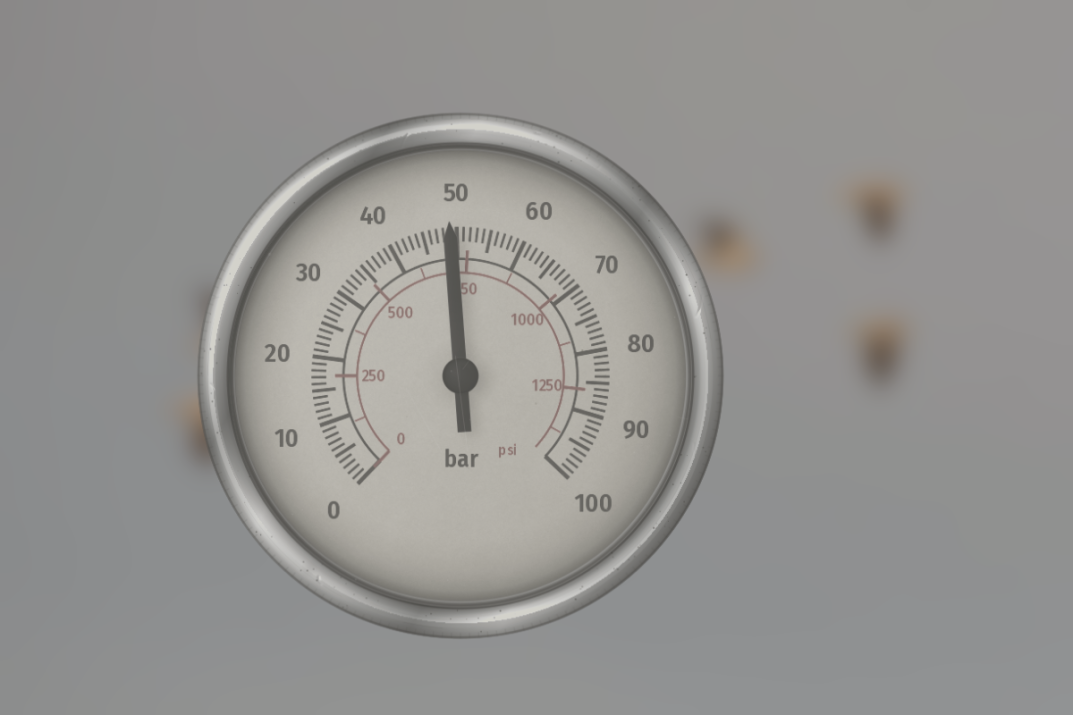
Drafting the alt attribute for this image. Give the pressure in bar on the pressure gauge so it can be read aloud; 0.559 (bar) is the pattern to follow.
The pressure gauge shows 49 (bar)
